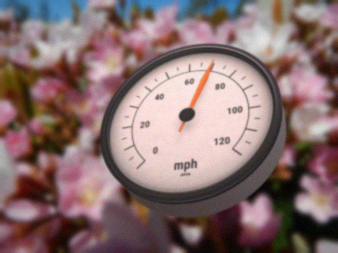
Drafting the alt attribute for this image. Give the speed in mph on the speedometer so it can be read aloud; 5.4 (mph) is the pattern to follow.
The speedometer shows 70 (mph)
